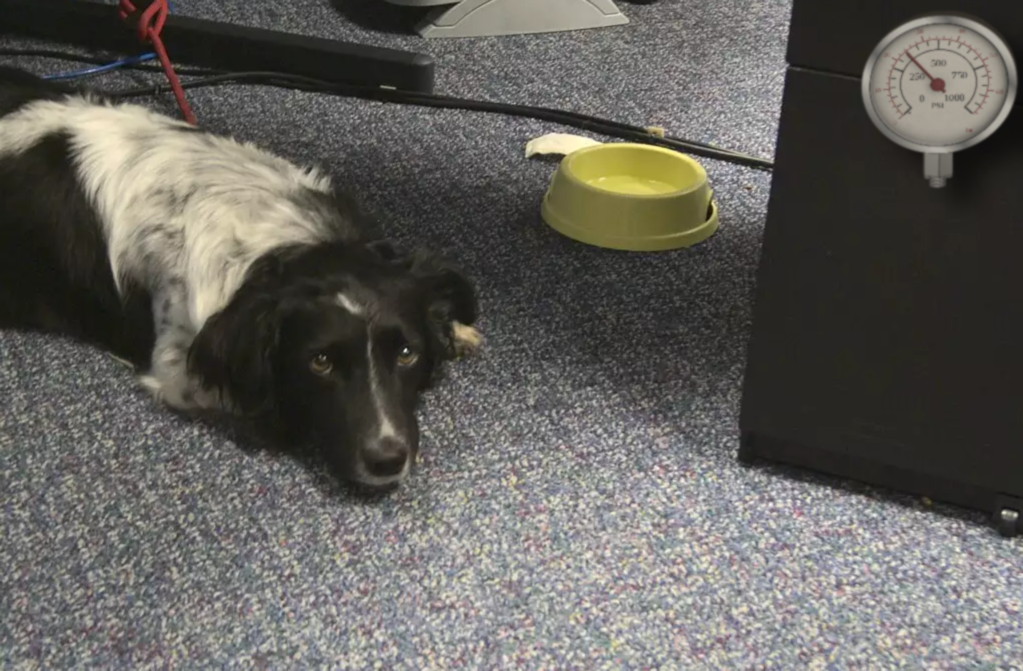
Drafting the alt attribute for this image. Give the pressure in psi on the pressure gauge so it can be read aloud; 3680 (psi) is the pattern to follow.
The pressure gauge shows 350 (psi)
